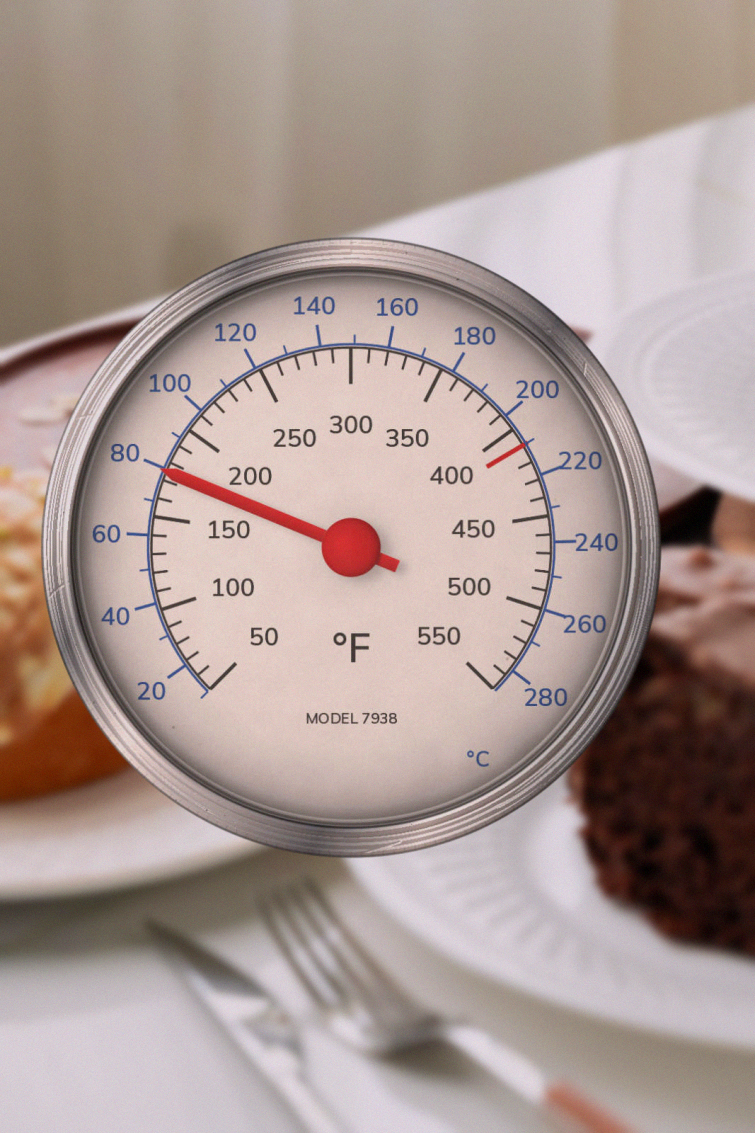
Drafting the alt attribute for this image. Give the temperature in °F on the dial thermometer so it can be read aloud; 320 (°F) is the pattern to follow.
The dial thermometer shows 175 (°F)
